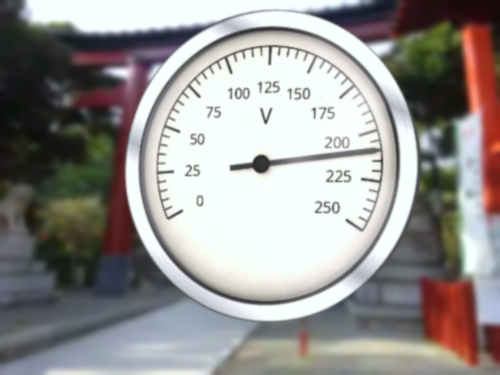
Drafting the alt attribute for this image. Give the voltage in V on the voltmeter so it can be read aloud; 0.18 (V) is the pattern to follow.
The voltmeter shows 210 (V)
